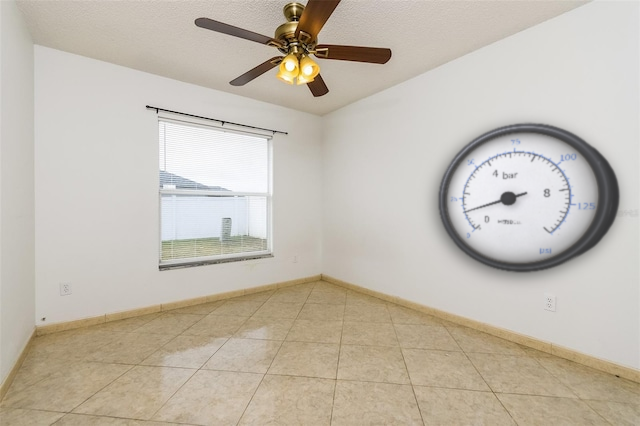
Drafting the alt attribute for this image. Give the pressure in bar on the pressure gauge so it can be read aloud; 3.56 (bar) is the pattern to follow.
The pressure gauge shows 1 (bar)
